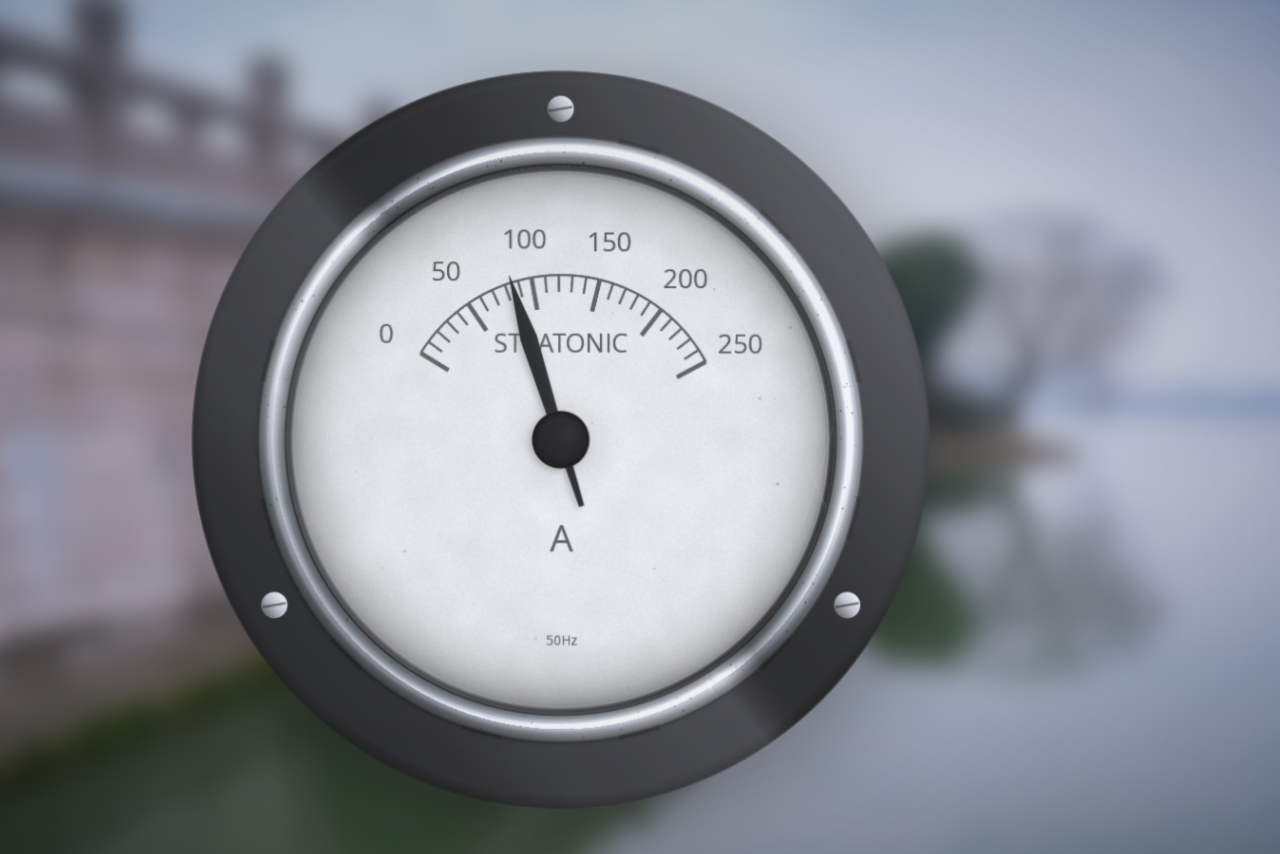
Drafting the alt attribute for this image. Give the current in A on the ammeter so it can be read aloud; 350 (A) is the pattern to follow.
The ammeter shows 85 (A)
